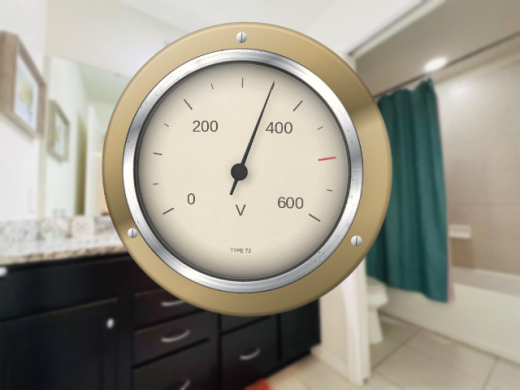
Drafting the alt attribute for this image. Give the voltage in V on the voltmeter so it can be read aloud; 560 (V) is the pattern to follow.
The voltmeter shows 350 (V)
